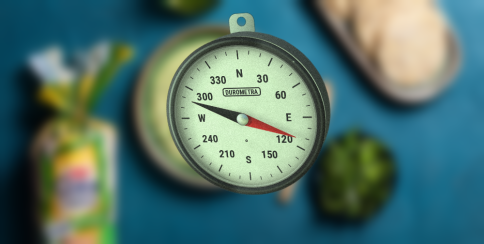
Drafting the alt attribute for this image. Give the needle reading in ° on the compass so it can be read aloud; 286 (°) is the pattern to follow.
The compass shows 110 (°)
